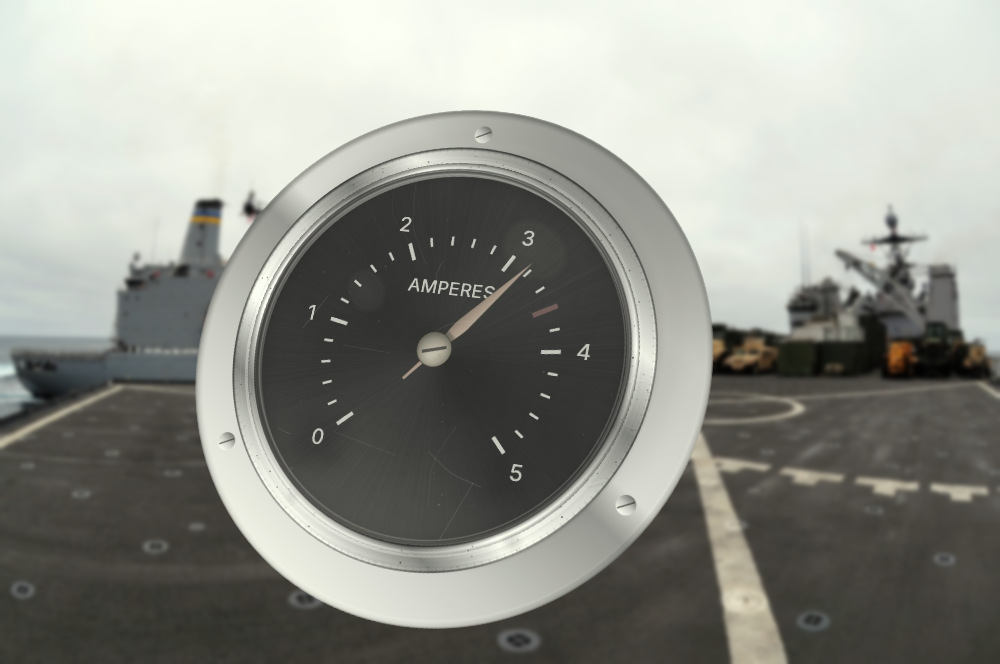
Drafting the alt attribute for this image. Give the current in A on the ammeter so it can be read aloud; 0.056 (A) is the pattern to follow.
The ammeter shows 3.2 (A)
